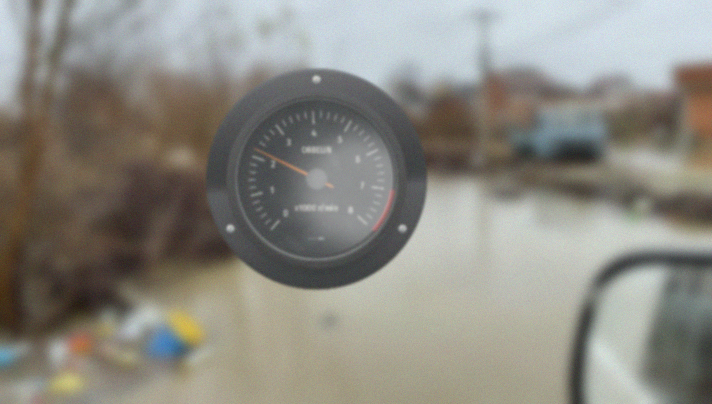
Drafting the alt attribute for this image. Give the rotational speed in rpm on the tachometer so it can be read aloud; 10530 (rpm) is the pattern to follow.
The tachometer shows 2200 (rpm)
